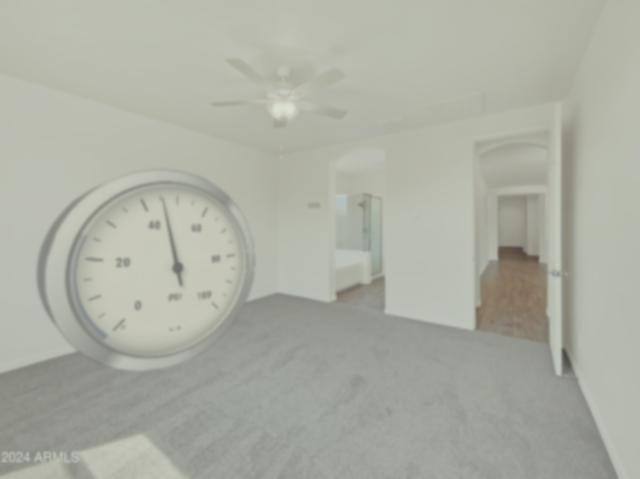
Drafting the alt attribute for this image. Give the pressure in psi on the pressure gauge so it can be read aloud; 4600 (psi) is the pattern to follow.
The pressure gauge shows 45 (psi)
